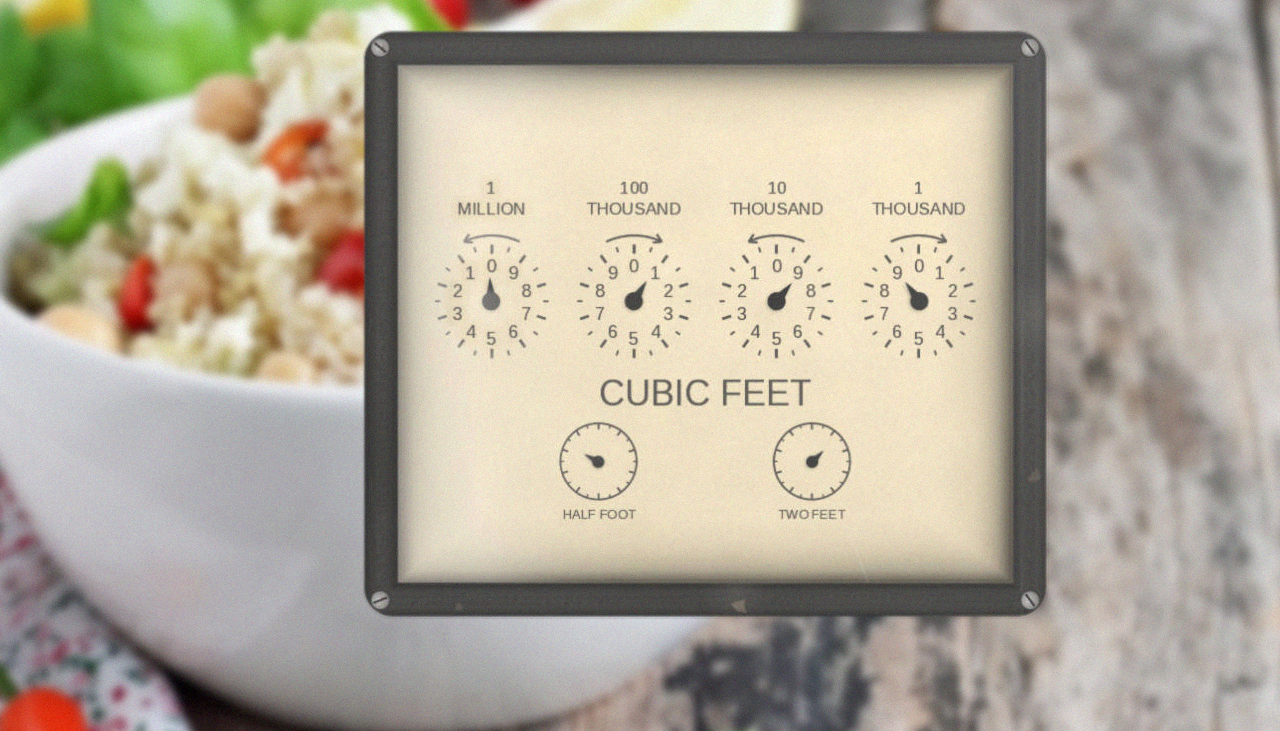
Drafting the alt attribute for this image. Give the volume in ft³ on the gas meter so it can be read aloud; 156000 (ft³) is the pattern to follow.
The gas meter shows 8900 (ft³)
